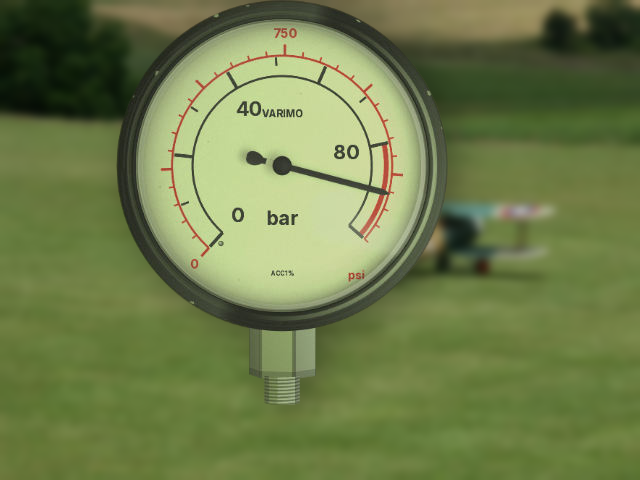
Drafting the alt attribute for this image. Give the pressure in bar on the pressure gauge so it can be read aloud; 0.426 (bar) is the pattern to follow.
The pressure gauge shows 90 (bar)
